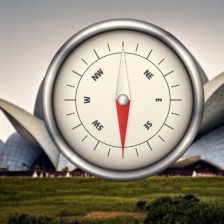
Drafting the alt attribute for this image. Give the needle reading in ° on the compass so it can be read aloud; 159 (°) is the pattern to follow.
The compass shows 180 (°)
